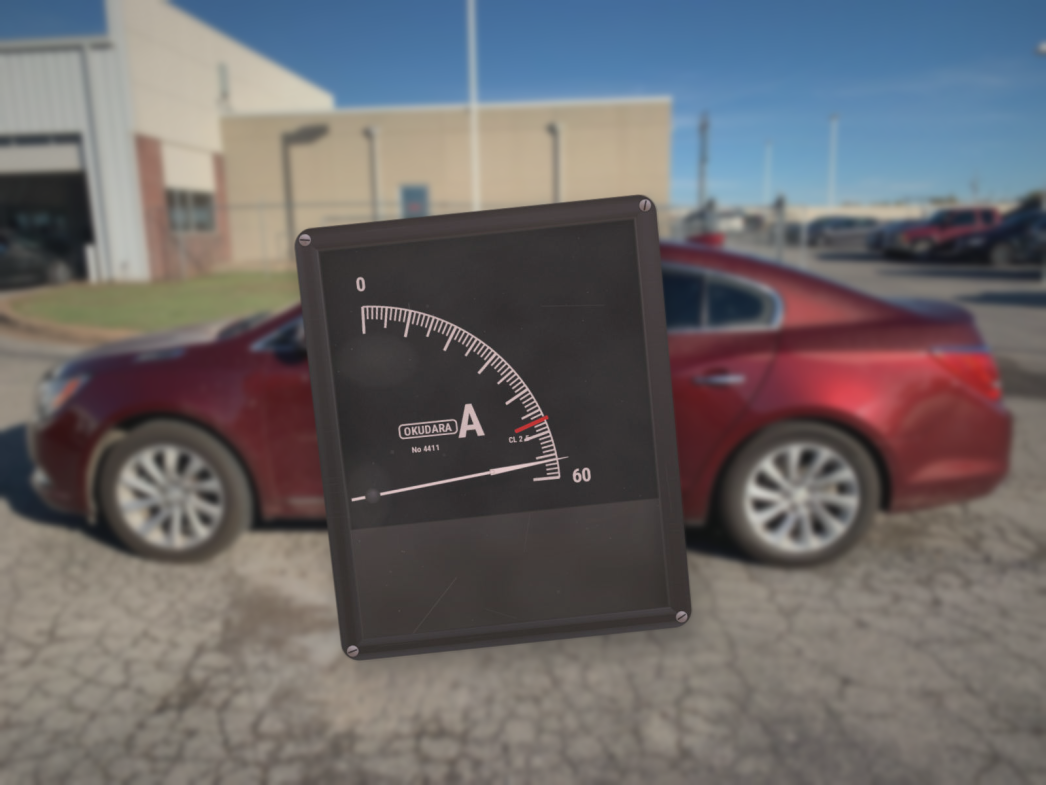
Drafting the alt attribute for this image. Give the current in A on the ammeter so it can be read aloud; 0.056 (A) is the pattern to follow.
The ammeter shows 56 (A)
